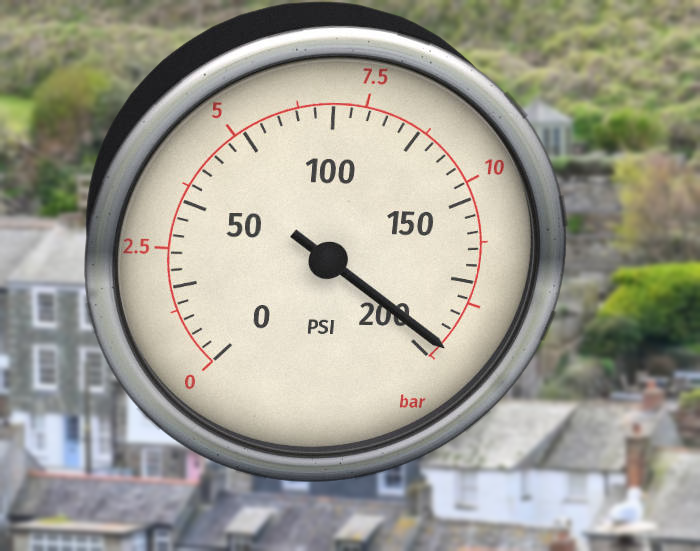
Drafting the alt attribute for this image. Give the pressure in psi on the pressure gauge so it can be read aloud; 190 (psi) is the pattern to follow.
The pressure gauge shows 195 (psi)
